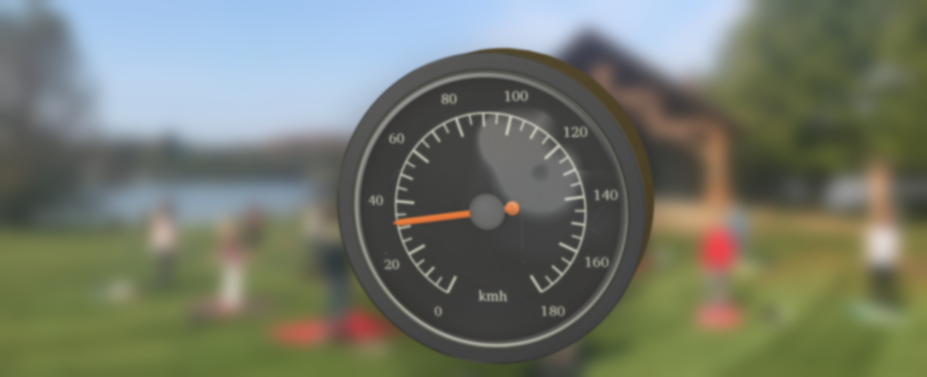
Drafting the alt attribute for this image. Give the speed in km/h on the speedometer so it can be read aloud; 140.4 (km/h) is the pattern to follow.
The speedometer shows 32.5 (km/h)
